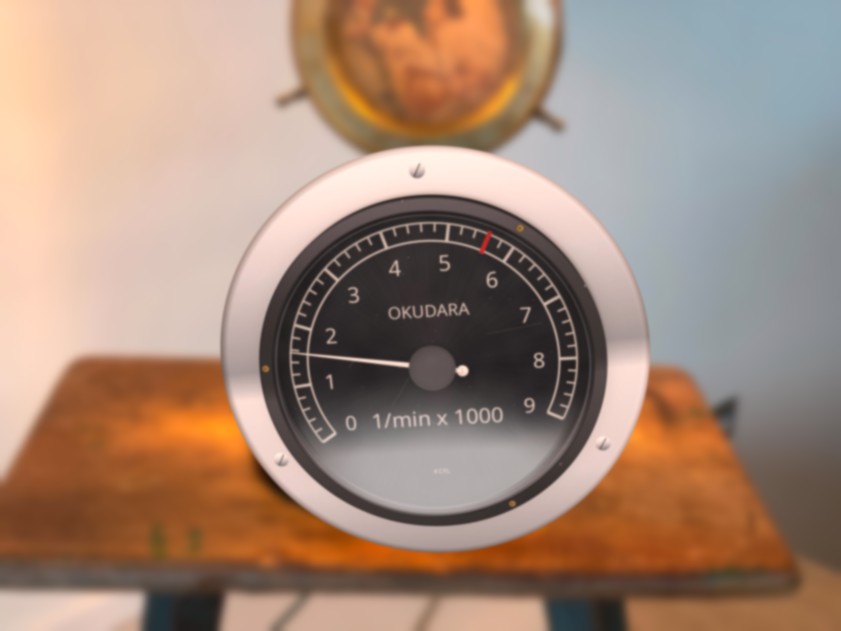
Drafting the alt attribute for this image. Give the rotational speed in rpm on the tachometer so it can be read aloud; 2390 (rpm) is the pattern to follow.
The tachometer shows 1600 (rpm)
